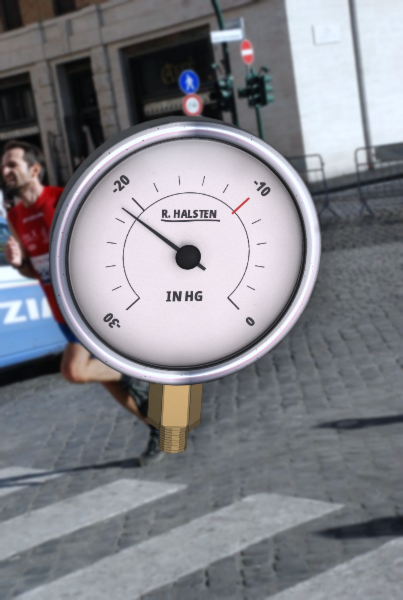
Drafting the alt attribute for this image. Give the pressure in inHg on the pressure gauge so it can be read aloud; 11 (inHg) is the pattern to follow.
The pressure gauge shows -21 (inHg)
